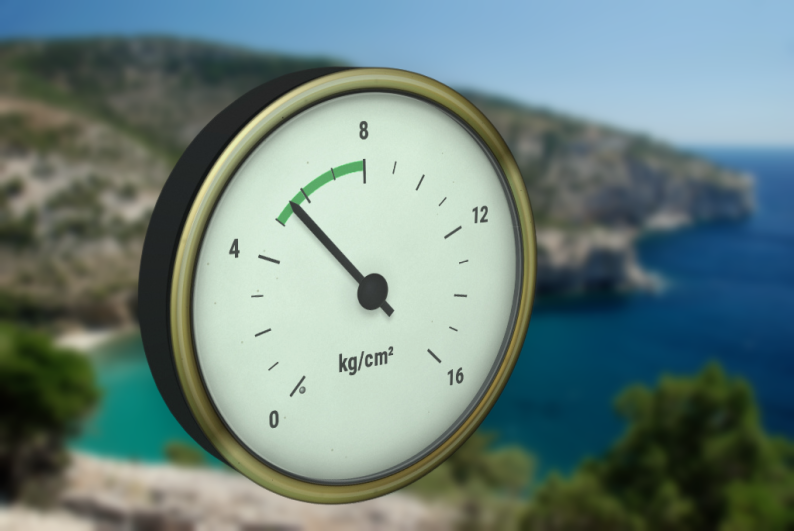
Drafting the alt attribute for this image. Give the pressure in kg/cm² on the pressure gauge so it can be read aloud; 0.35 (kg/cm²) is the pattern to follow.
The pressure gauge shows 5.5 (kg/cm²)
